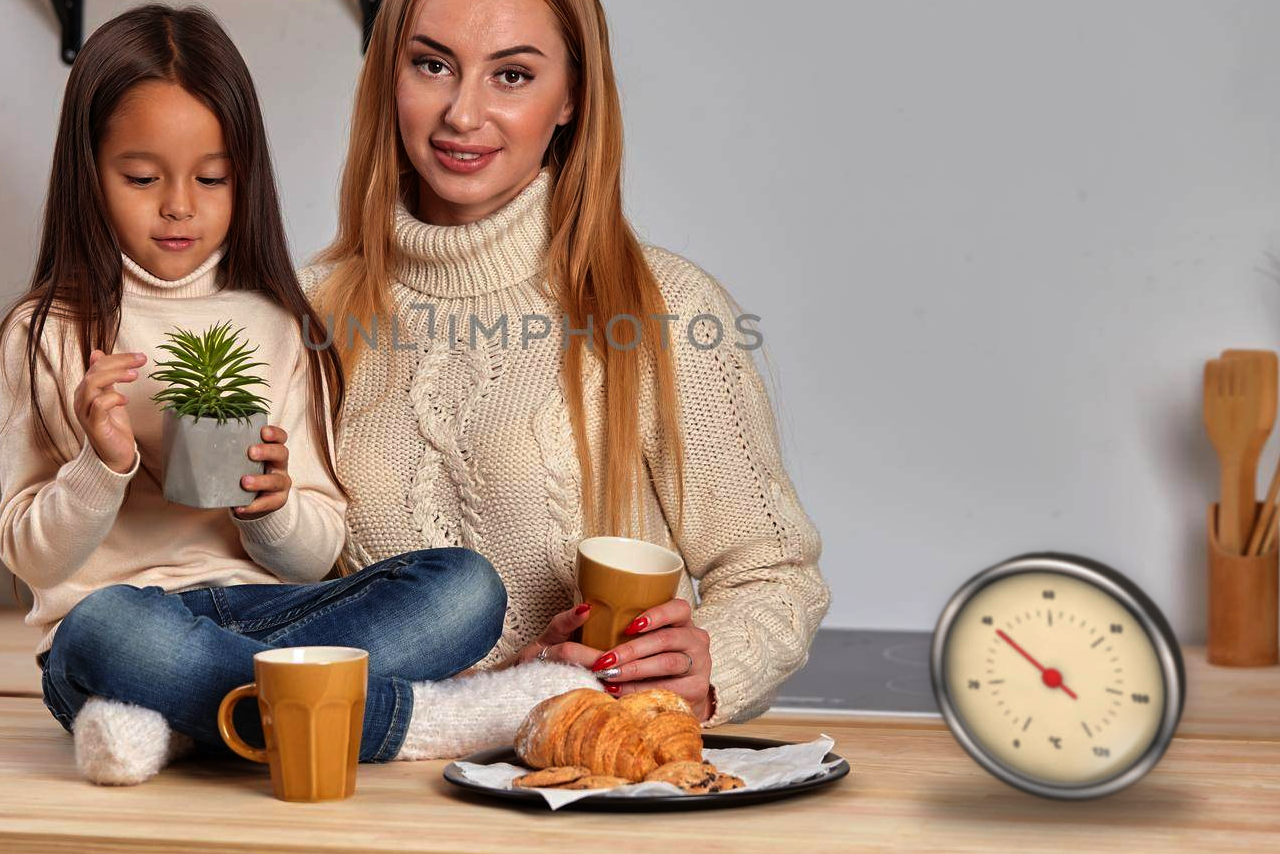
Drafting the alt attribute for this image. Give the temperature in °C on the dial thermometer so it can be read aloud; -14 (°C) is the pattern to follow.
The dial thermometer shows 40 (°C)
